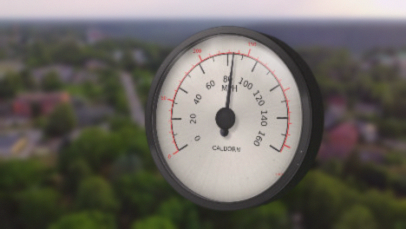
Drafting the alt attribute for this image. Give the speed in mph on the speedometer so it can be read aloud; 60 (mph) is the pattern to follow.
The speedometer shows 85 (mph)
